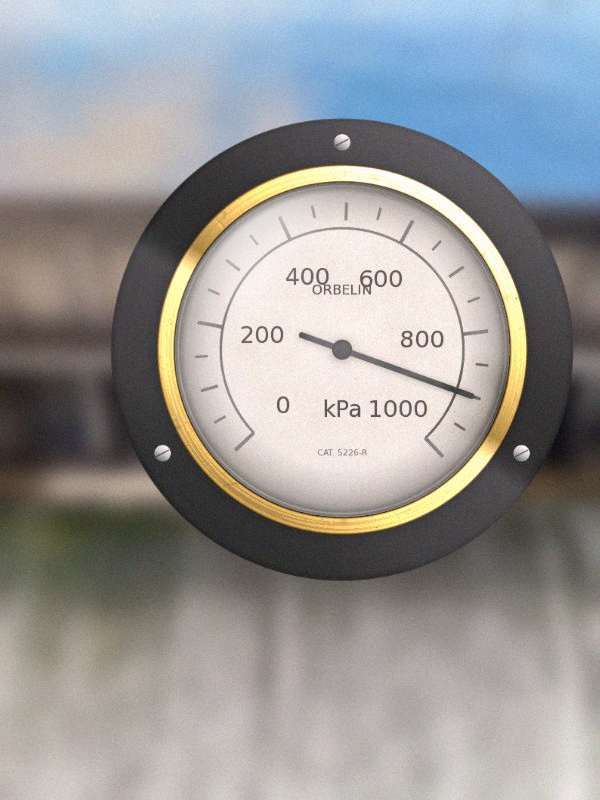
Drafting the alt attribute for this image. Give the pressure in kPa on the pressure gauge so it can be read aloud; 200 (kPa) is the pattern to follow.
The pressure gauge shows 900 (kPa)
